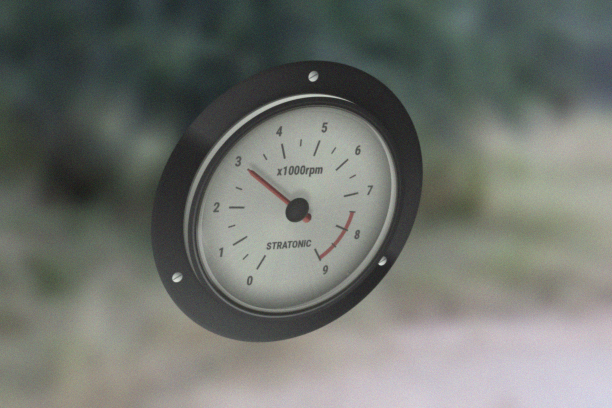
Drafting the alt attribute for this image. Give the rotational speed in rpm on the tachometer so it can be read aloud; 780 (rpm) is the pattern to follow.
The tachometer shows 3000 (rpm)
